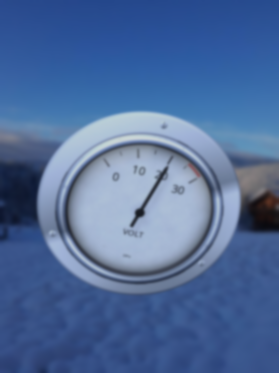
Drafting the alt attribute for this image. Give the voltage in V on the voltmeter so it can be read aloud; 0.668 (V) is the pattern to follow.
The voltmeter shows 20 (V)
